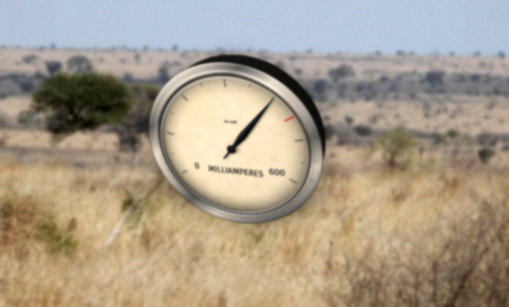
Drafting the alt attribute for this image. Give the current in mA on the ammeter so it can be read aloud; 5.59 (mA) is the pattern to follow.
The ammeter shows 400 (mA)
